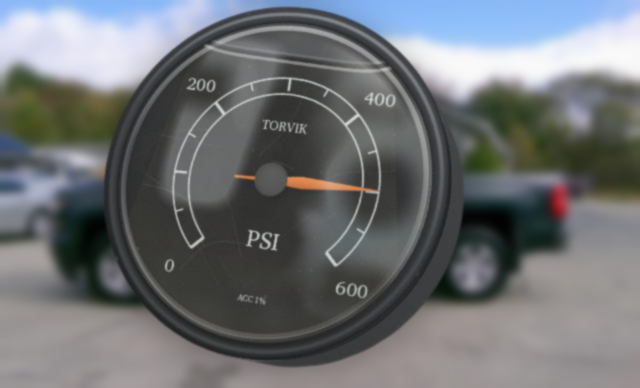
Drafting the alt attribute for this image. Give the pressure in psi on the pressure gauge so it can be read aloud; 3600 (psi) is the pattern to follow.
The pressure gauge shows 500 (psi)
